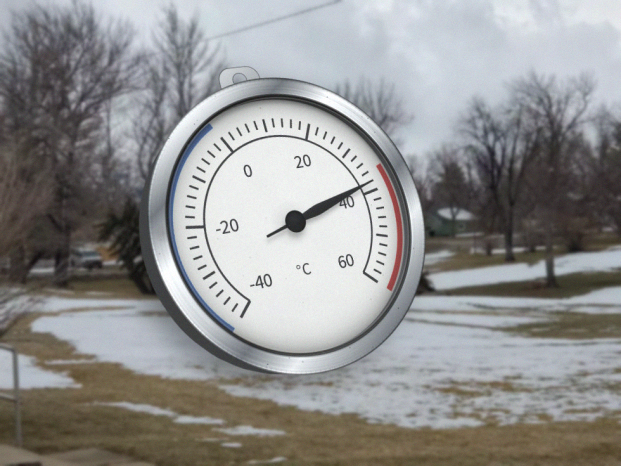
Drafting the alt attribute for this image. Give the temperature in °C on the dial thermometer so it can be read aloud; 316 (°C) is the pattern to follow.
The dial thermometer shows 38 (°C)
